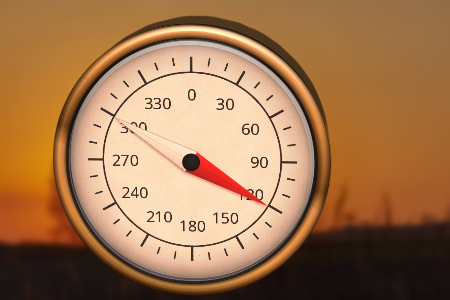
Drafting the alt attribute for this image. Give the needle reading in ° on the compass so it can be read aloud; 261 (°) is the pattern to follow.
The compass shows 120 (°)
